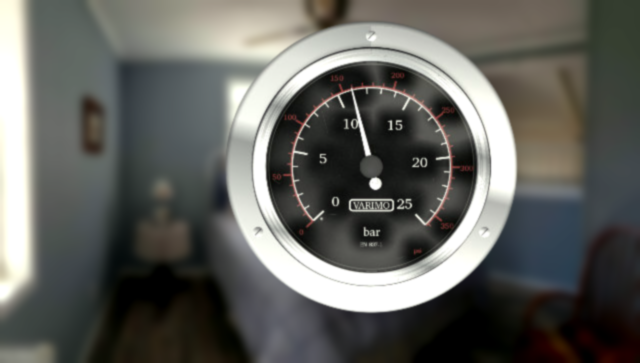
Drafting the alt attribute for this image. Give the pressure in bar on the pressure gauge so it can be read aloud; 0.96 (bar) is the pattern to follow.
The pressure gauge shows 11 (bar)
